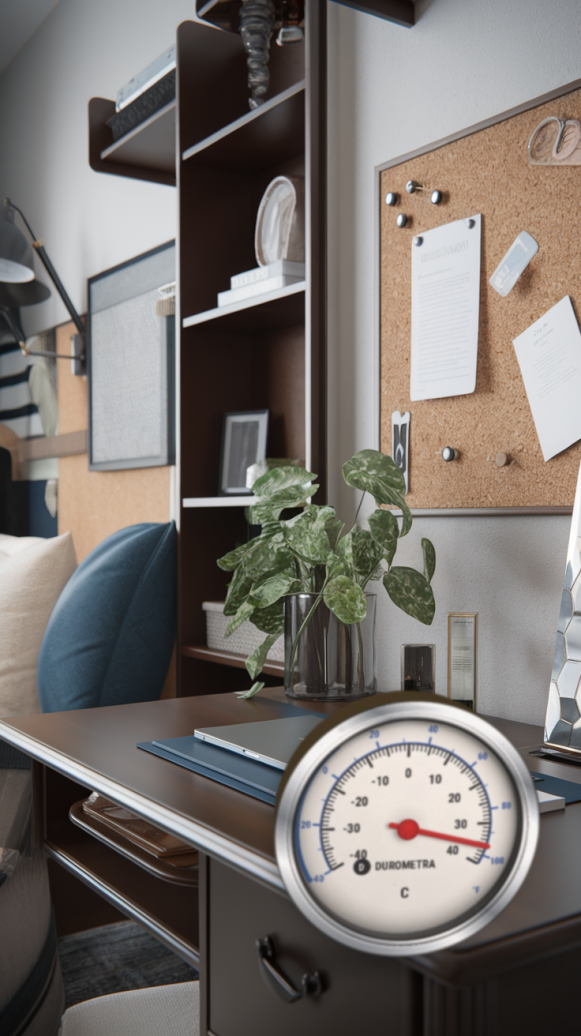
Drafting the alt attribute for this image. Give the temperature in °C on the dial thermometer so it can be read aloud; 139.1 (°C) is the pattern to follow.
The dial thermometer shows 35 (°C)
